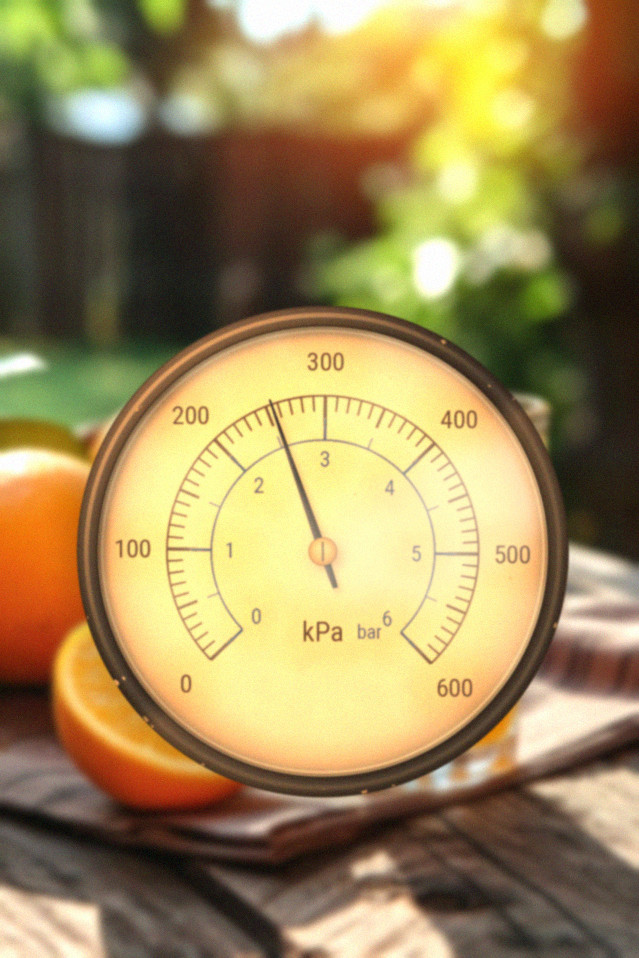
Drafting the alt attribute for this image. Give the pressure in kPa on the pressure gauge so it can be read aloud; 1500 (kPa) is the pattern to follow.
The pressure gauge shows 255 (kPa)
